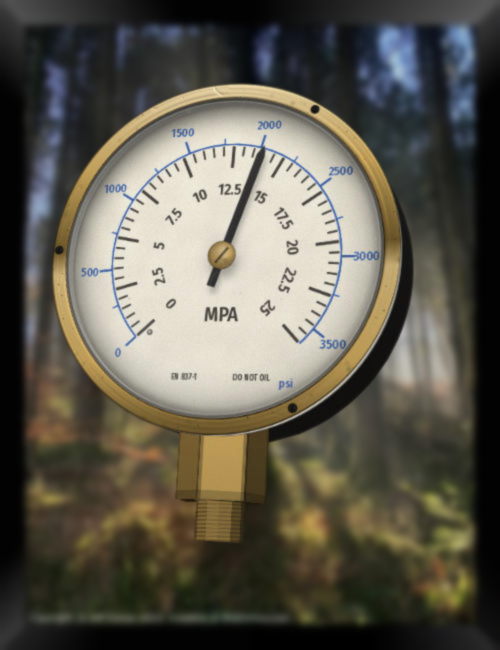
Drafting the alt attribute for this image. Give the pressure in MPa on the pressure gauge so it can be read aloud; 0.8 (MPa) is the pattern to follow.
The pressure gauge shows 14 (MPa)
